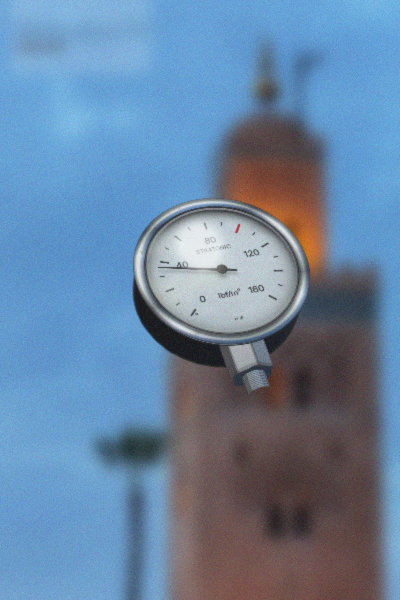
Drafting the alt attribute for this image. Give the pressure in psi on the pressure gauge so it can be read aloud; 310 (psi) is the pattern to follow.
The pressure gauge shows 35 (psi)
